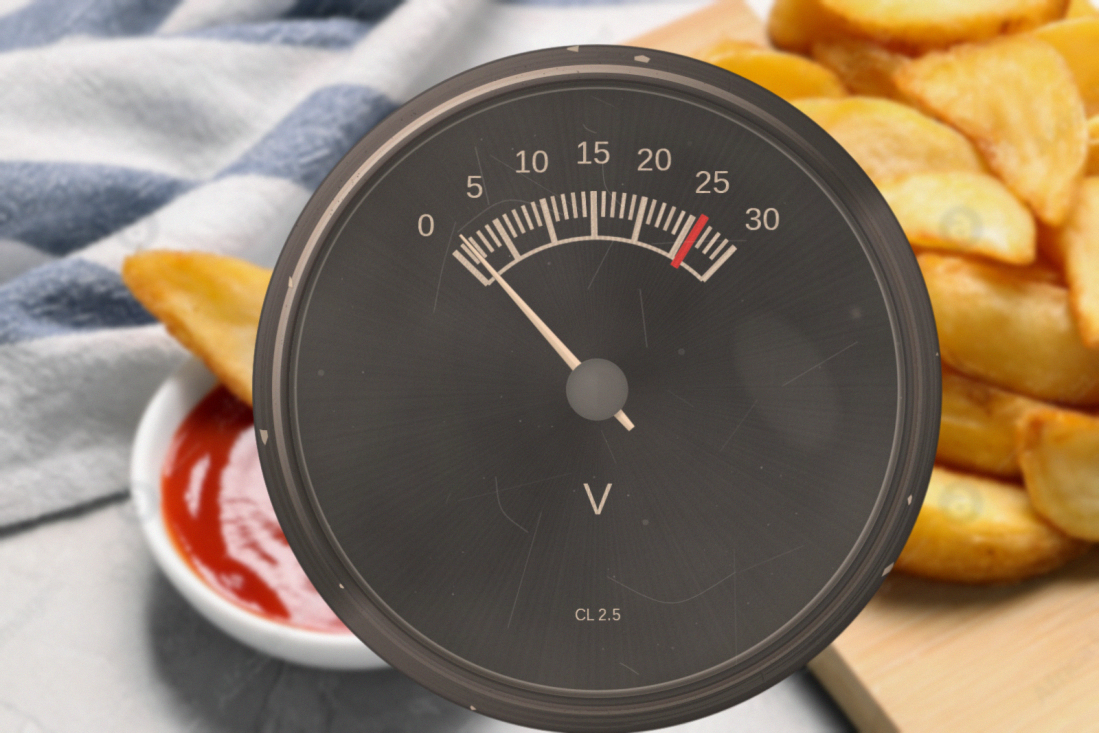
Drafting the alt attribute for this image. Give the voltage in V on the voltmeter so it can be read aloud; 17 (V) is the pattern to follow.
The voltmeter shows 1.5 (V)
